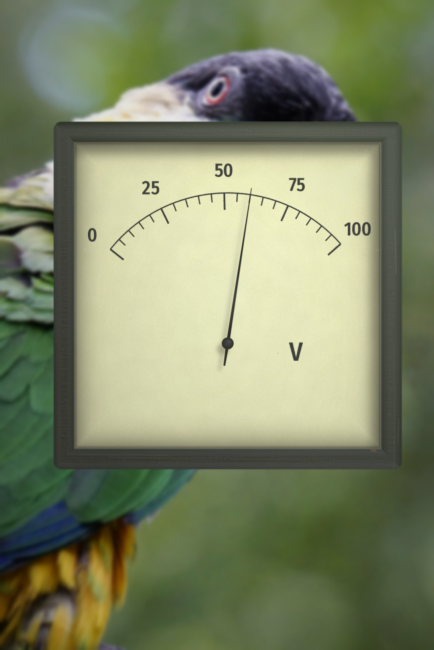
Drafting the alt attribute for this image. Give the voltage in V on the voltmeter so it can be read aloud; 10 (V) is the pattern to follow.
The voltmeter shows 60 (V)
